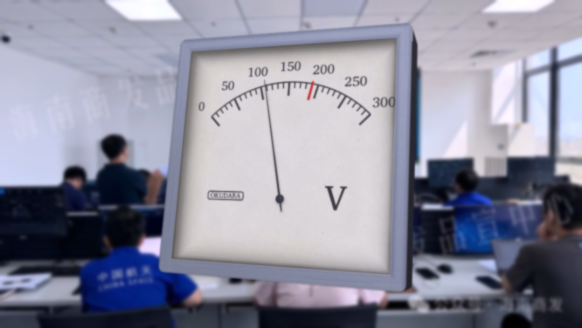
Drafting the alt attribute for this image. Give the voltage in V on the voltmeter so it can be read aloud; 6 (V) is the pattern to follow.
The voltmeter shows 110 (V)
